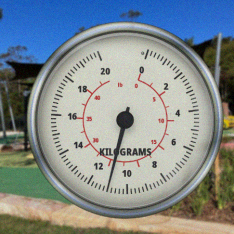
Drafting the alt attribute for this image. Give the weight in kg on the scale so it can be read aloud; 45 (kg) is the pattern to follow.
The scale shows 11 (kg)
